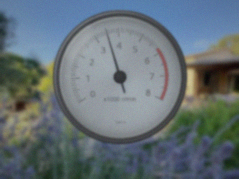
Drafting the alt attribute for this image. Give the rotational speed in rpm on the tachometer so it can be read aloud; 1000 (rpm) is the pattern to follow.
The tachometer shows 3500 (rpm)
